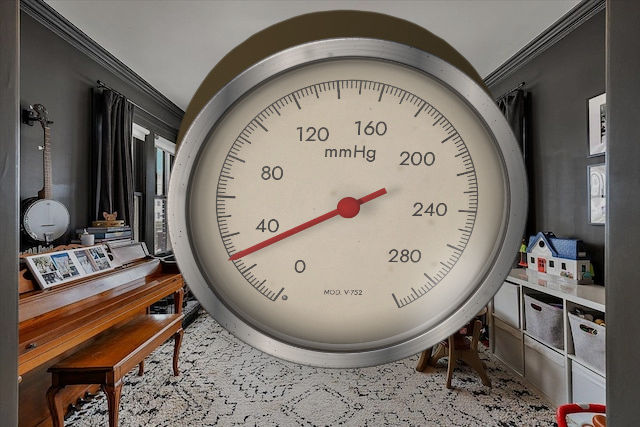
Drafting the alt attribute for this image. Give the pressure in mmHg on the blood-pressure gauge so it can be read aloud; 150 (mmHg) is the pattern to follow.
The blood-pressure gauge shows 30 (mmHg)
